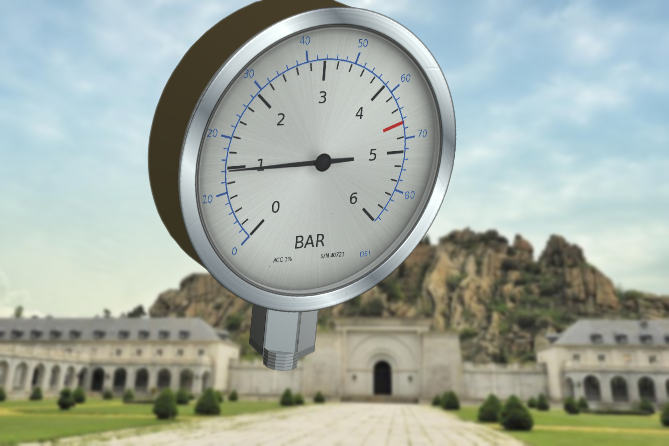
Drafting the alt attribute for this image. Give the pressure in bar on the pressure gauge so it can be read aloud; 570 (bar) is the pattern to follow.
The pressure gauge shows 1 (bar)
